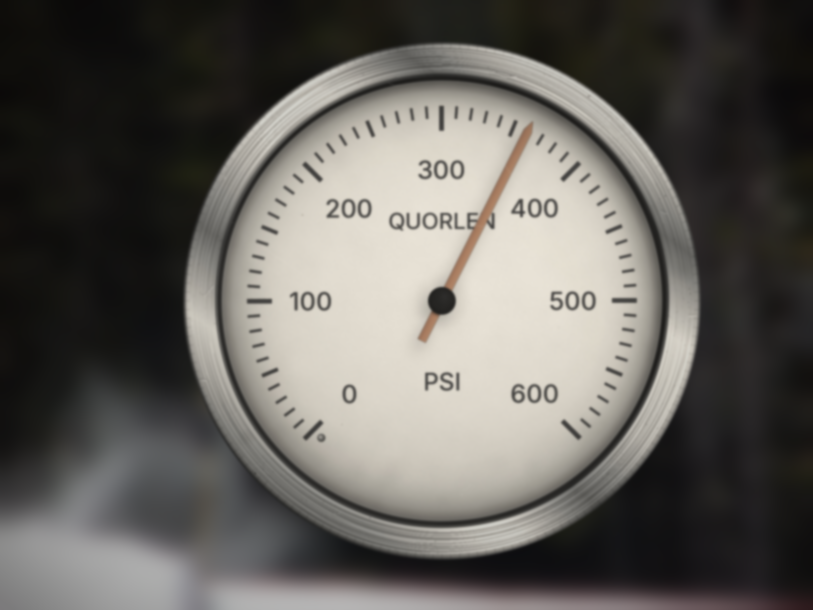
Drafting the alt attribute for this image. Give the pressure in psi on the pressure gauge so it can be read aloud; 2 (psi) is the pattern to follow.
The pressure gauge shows 360 (psi)
